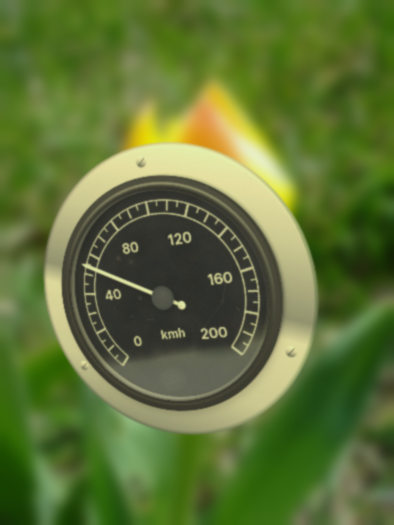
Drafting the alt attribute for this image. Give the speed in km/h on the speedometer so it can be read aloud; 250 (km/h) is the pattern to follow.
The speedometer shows 55 (km/h)
